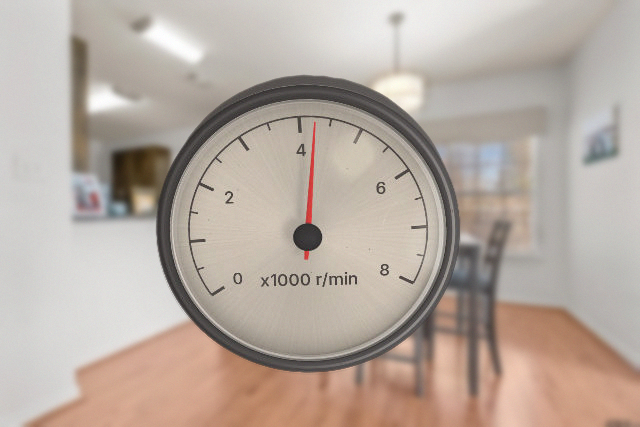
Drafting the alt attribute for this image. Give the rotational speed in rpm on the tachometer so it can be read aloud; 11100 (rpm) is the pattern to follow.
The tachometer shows 4250 (rpm)
